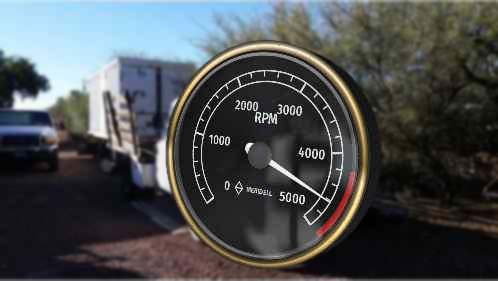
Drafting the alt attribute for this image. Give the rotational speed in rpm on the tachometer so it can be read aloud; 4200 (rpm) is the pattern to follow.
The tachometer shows 4600 (rpm)
